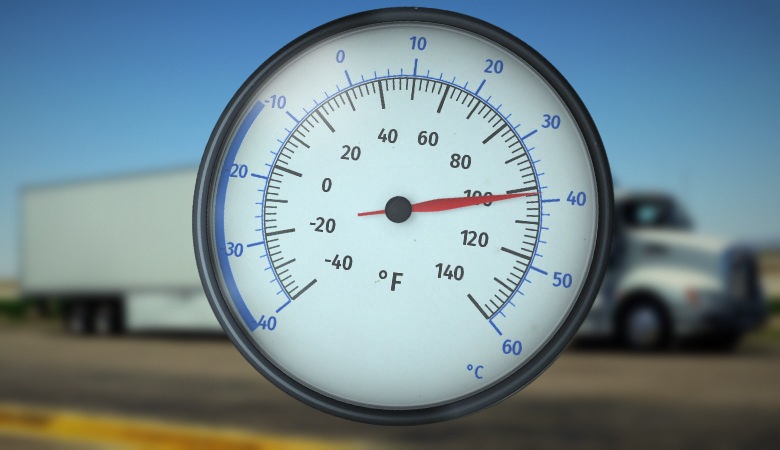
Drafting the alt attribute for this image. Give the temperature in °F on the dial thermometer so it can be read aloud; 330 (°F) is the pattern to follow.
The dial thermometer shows 102 (°F)
